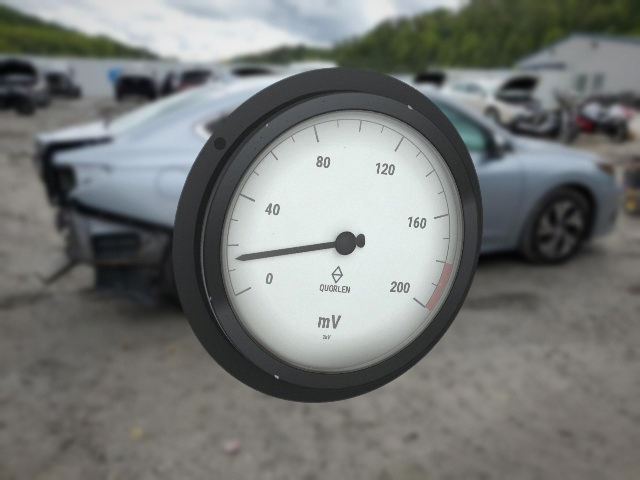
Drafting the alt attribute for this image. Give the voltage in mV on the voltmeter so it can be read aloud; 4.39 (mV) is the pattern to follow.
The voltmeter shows 15 (mV)
